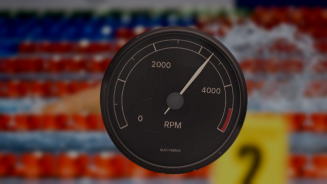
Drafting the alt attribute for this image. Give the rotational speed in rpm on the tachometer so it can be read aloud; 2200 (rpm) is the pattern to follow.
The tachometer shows 3250 (rpm)
